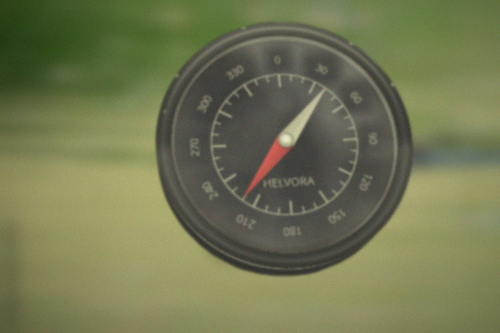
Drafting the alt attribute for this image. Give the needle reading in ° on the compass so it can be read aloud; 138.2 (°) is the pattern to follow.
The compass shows 220 (°)
